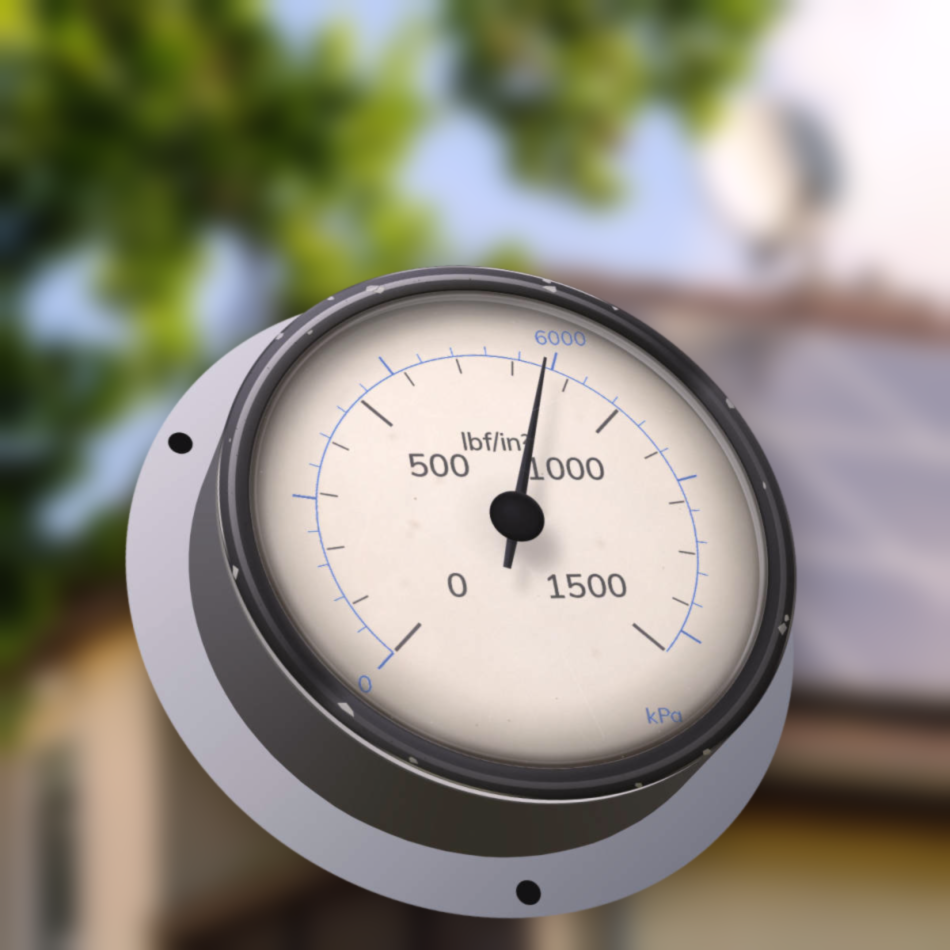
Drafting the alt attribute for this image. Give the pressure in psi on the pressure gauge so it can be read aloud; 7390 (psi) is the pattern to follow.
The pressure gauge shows 850 (psi)
